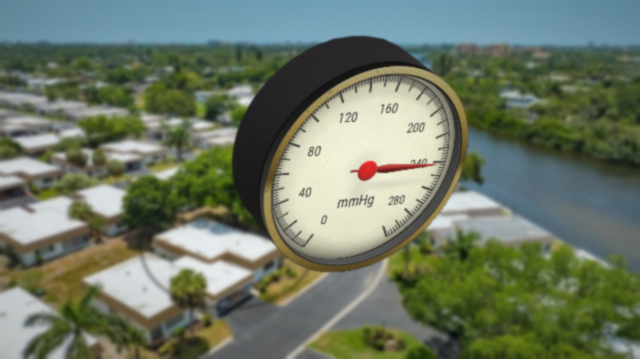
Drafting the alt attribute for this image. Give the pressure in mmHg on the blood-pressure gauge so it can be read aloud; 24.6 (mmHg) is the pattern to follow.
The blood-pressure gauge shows 240 (mmHg)
